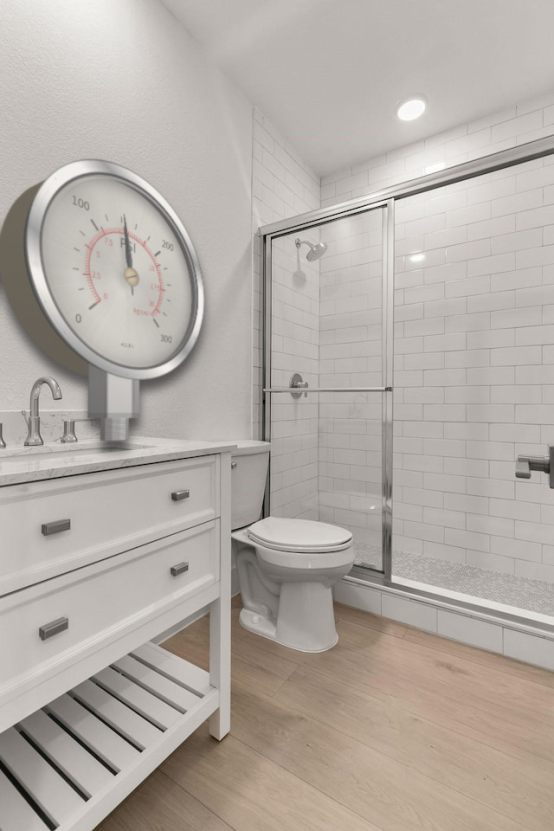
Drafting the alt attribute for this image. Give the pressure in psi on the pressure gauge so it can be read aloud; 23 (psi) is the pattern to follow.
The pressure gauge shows 140 (psi)
